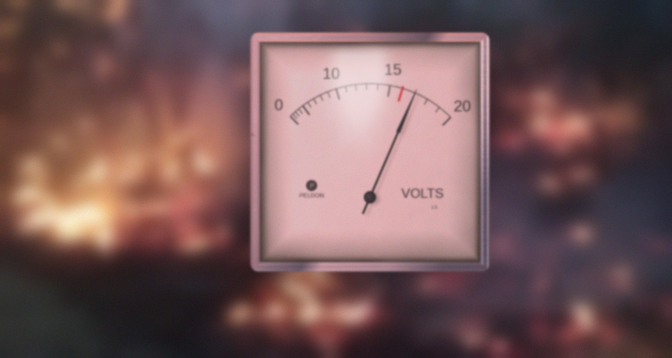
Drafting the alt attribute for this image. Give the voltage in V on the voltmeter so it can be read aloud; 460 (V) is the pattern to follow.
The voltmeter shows 17 (V)
